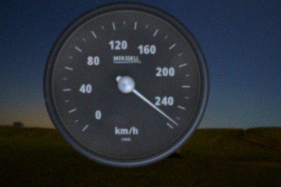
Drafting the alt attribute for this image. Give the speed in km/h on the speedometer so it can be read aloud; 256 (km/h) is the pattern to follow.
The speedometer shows 255 (km/h)
